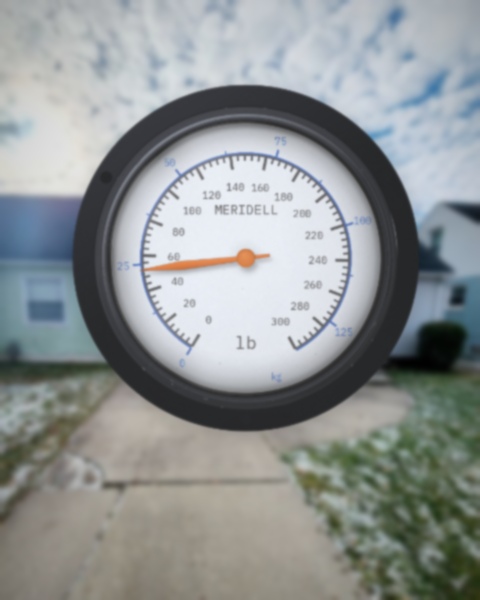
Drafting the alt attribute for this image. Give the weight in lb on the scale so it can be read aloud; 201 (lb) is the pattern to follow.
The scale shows 52 (lb)
